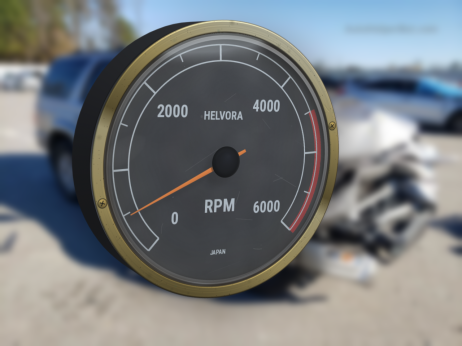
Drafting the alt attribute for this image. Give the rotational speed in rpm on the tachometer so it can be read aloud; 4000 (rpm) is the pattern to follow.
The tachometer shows 500 (rpm)
